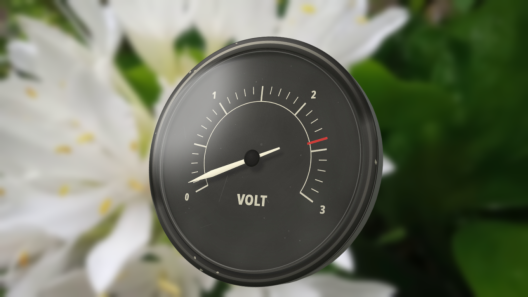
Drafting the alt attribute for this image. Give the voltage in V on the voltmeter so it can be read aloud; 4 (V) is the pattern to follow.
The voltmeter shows 0.1 (V)
